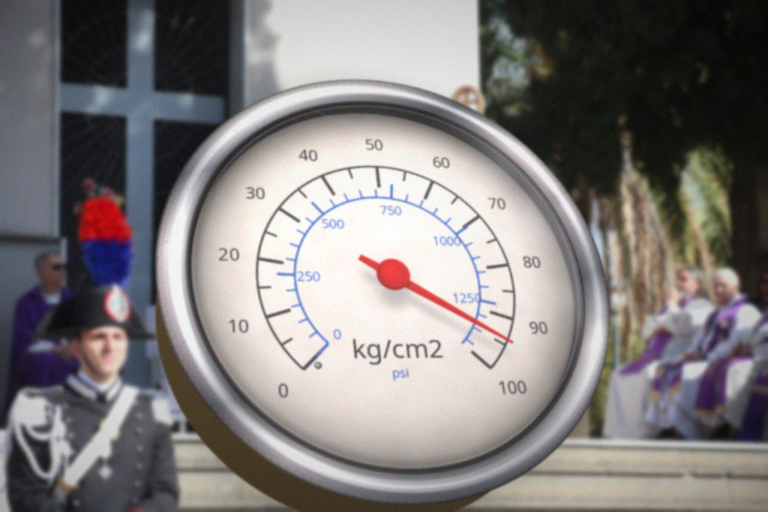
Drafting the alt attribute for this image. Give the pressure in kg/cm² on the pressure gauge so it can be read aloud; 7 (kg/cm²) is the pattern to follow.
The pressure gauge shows 95 (kg/cm²)
